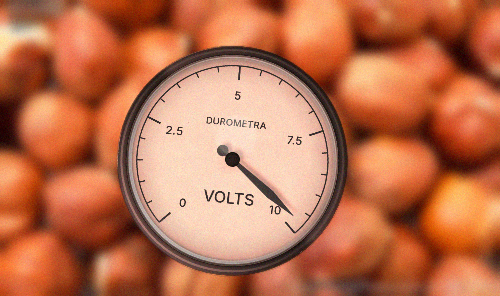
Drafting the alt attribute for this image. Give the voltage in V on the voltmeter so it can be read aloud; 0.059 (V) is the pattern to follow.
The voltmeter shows 9.75 (V)
